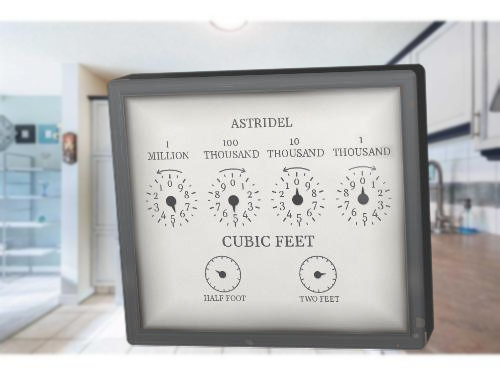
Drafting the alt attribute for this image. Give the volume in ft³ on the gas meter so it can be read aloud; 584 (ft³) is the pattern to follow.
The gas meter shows 550000 (ft³)
